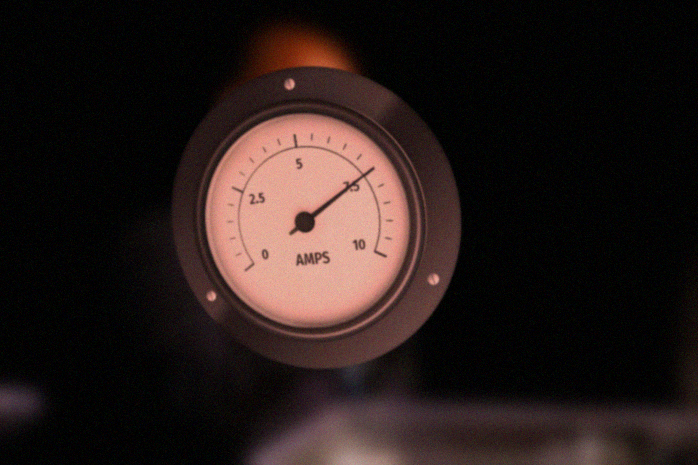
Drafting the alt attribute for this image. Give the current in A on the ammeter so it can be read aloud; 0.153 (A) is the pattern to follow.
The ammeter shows 7.5 (A)
